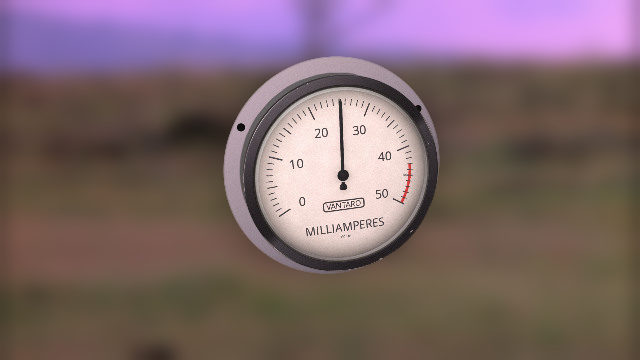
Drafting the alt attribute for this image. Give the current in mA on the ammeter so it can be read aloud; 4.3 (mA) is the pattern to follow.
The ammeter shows 25 (mA)
